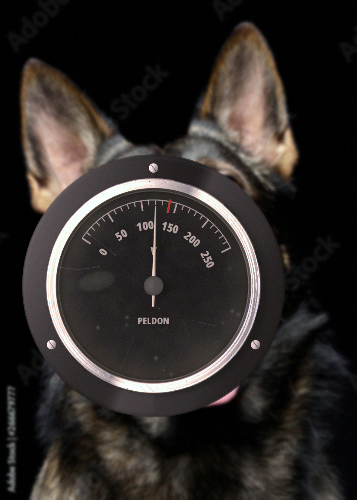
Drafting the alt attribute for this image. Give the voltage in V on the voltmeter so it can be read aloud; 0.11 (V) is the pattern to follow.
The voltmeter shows 120 (V)
